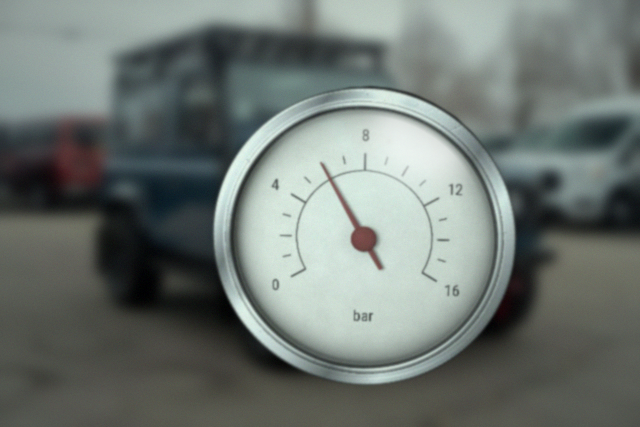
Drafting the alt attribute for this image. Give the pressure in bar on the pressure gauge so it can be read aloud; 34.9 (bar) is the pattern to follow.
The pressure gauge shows 6 (bar)
